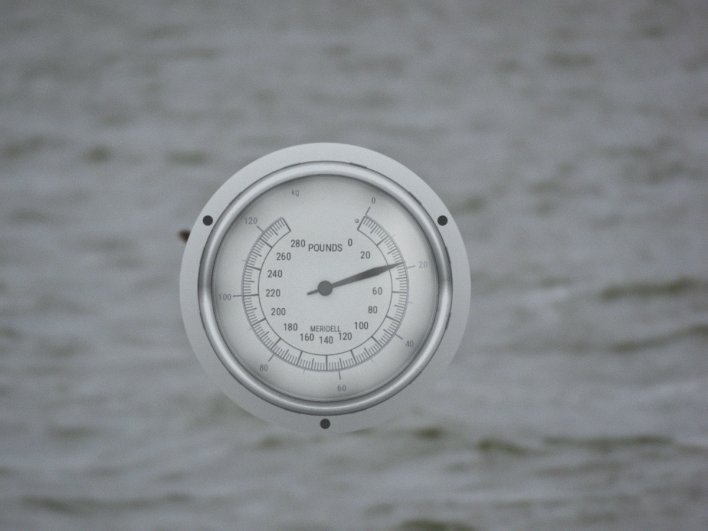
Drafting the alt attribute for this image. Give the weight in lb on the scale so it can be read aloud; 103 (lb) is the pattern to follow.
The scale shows 40 (lb)
